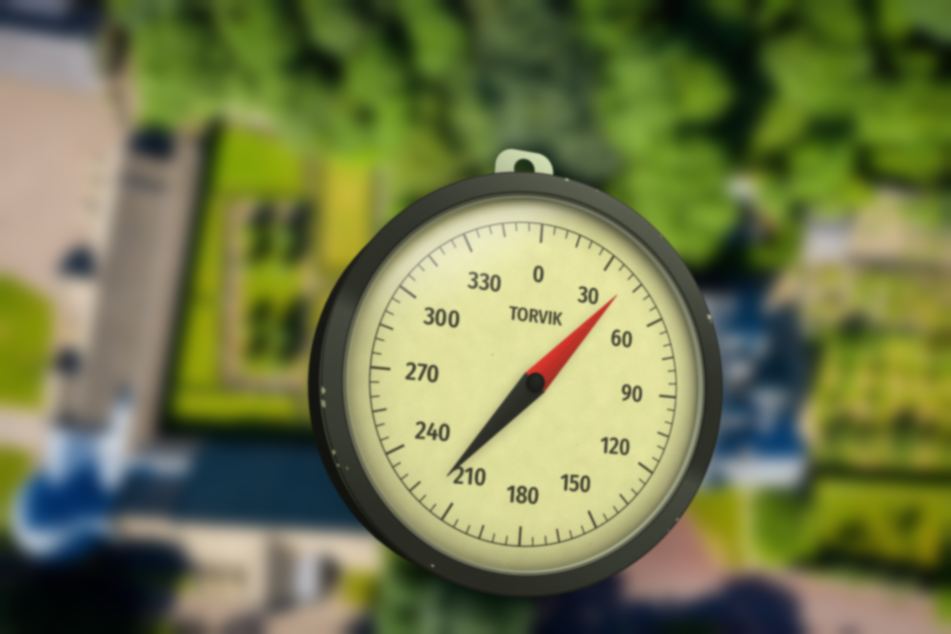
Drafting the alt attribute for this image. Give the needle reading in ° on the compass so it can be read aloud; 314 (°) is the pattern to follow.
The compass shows 40 (°)
